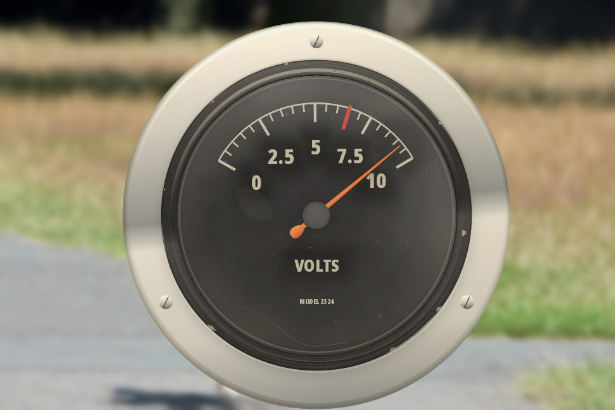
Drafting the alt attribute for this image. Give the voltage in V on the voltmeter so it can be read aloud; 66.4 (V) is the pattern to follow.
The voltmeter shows 9.25 (V)
